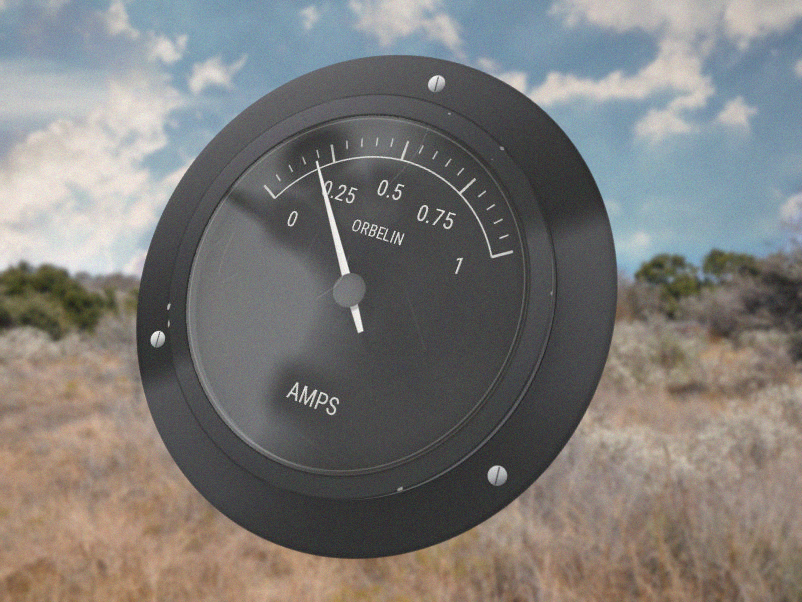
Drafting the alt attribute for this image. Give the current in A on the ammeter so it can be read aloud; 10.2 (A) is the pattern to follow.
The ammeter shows 0.2 (A)
